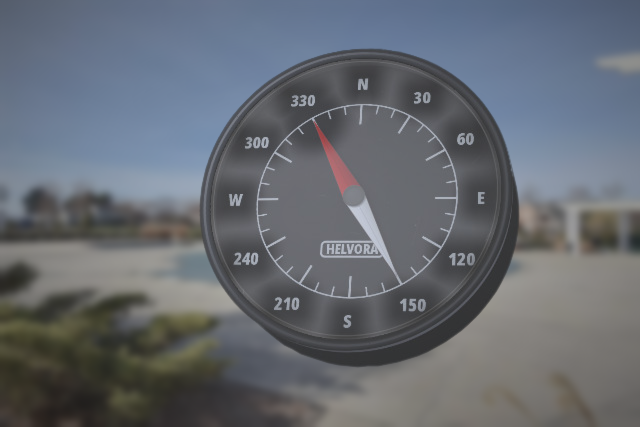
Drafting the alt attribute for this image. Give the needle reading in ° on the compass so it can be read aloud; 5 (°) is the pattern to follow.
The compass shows 330 (°)
